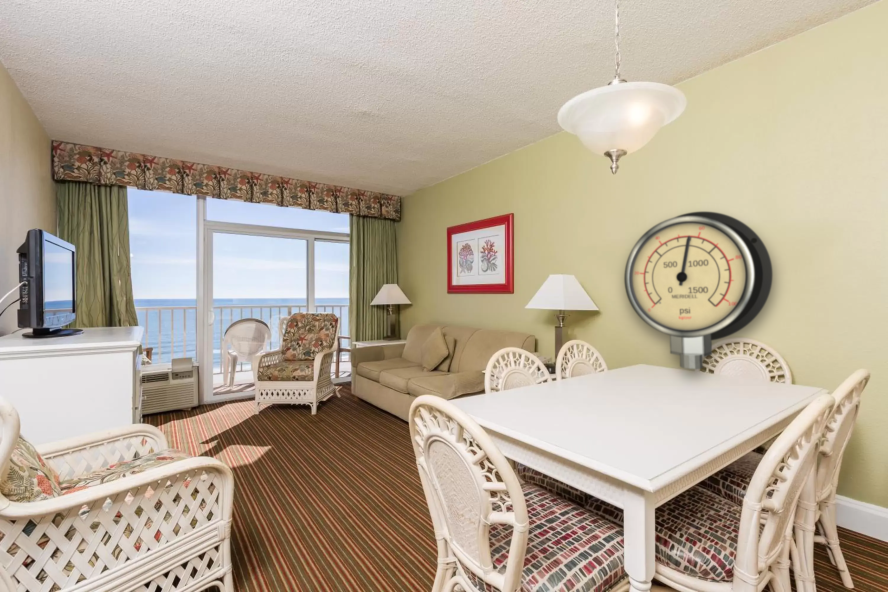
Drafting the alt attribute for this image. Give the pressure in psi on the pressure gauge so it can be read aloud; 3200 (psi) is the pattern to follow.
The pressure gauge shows 800 (psi)
